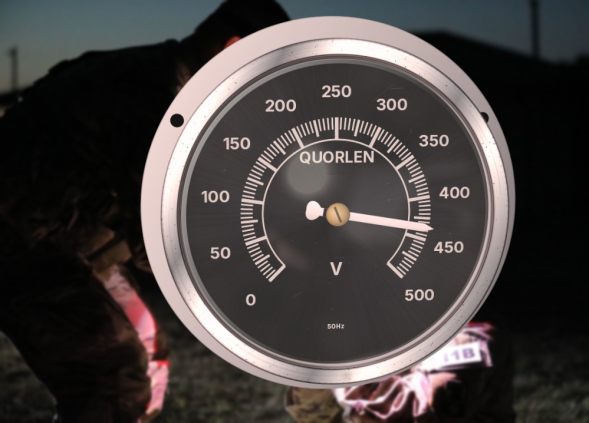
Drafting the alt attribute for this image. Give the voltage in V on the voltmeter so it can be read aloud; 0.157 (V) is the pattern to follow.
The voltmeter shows 435 (V)
